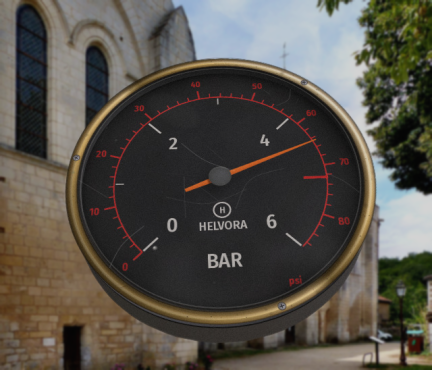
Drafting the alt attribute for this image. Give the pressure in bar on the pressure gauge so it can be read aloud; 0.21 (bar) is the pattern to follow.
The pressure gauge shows 4.5 (bar)
